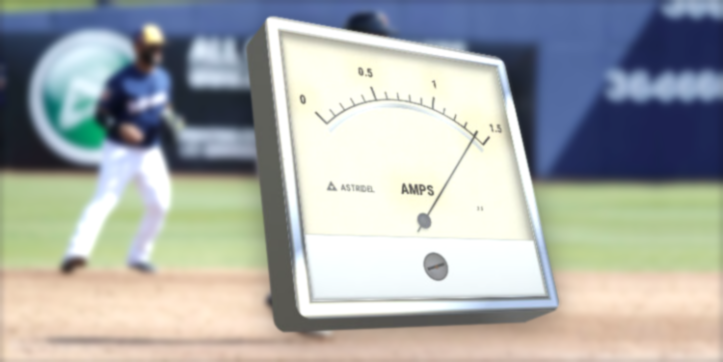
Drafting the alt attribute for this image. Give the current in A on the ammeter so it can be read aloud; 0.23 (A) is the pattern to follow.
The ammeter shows 1.4 (A)
